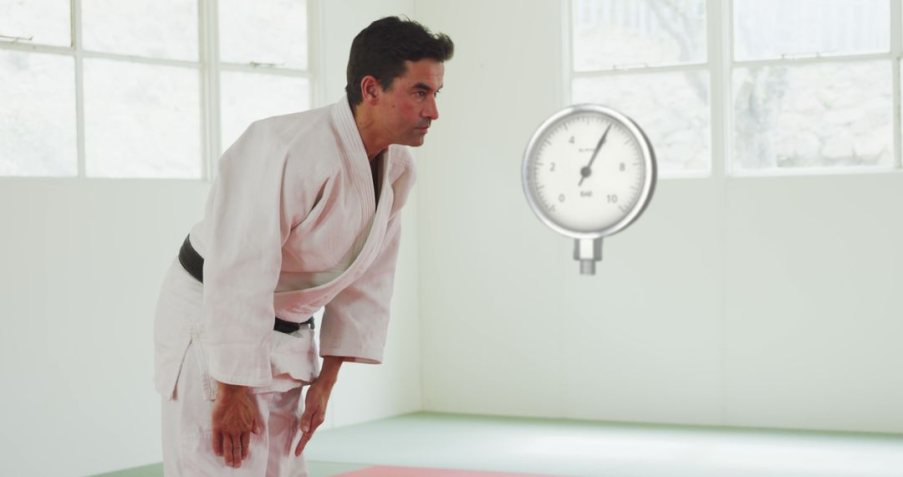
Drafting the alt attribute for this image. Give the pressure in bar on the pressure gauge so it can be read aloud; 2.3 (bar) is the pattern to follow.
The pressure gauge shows 6 (bar)
